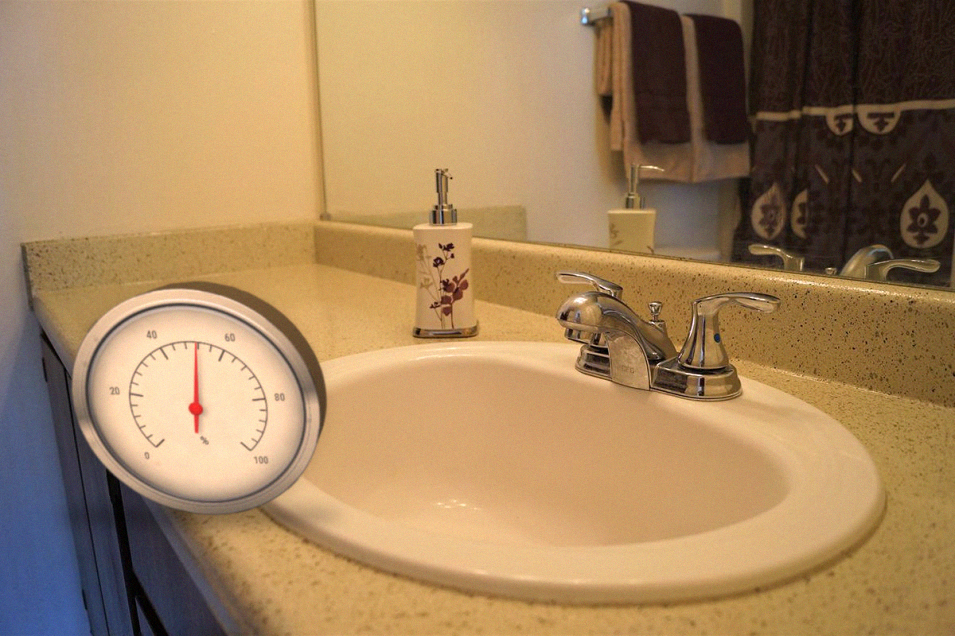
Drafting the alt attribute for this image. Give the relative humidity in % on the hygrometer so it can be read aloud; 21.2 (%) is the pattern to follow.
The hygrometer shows 52 (%)
